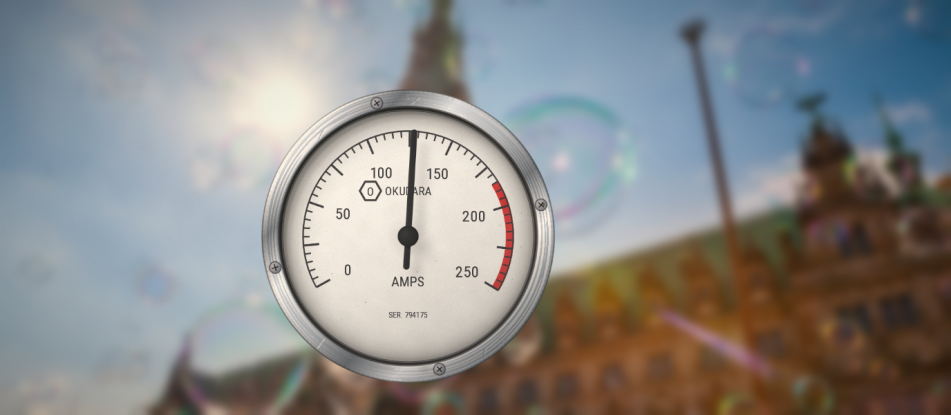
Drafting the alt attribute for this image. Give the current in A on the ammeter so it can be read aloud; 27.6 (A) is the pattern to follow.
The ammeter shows 127.5 (A)
